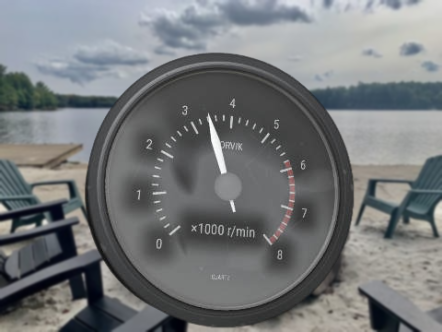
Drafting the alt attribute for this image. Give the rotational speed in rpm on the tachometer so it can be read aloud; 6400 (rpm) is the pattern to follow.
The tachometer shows 3400 (rpm)
